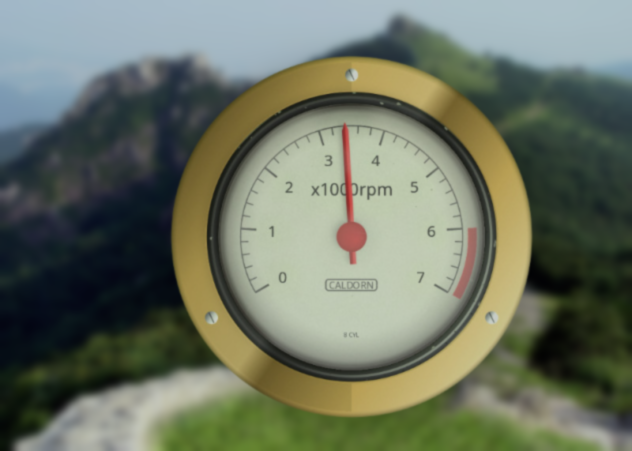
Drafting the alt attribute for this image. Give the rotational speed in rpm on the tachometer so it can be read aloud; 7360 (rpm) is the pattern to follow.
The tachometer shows 3400 (rpm)
